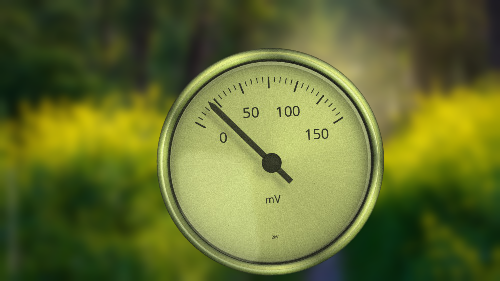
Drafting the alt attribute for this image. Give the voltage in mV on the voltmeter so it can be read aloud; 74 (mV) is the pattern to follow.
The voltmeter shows 20 (mV)
